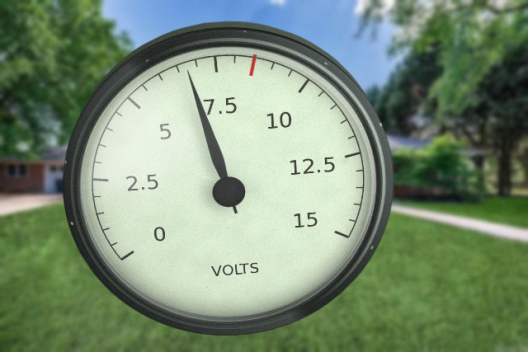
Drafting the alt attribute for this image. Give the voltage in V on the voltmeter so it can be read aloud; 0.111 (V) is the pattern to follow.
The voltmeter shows 6.75 (V)
